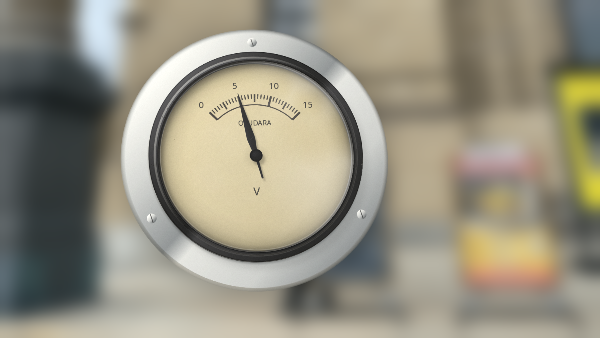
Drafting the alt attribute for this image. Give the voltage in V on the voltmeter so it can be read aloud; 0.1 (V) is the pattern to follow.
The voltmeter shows 5 (V)
